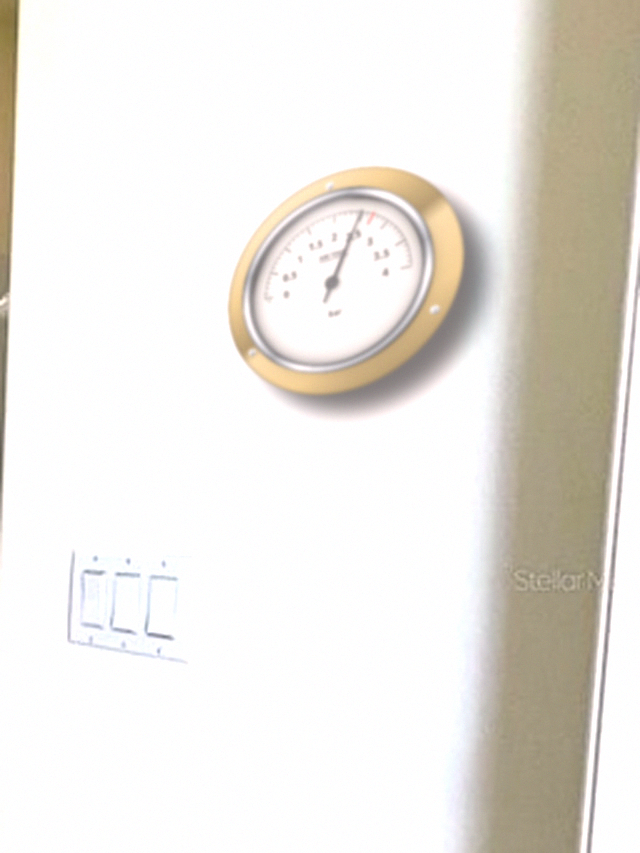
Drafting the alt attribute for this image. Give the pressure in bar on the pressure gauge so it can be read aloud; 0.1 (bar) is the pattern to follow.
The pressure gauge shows 2.5 (bar)
